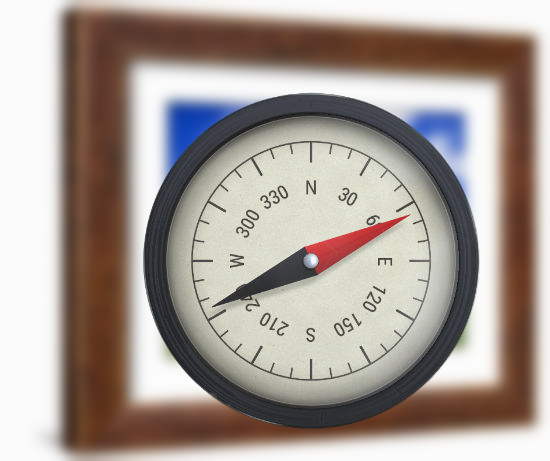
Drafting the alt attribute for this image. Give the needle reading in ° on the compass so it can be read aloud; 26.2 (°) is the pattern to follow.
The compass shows 65 (°)
